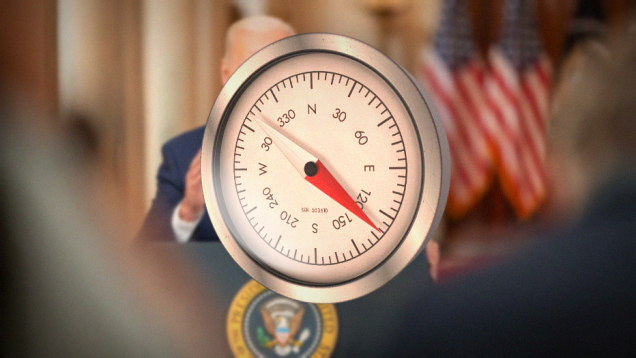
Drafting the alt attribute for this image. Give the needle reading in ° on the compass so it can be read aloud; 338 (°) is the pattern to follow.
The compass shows 130 (°)
